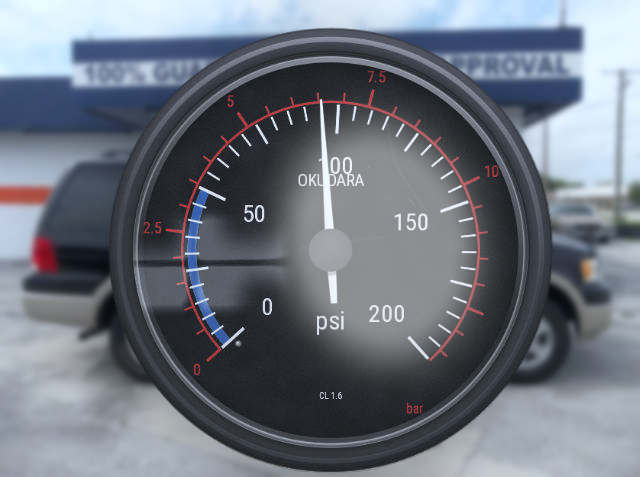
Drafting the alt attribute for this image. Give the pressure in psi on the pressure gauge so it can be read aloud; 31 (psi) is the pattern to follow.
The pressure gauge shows 95 (psi)
